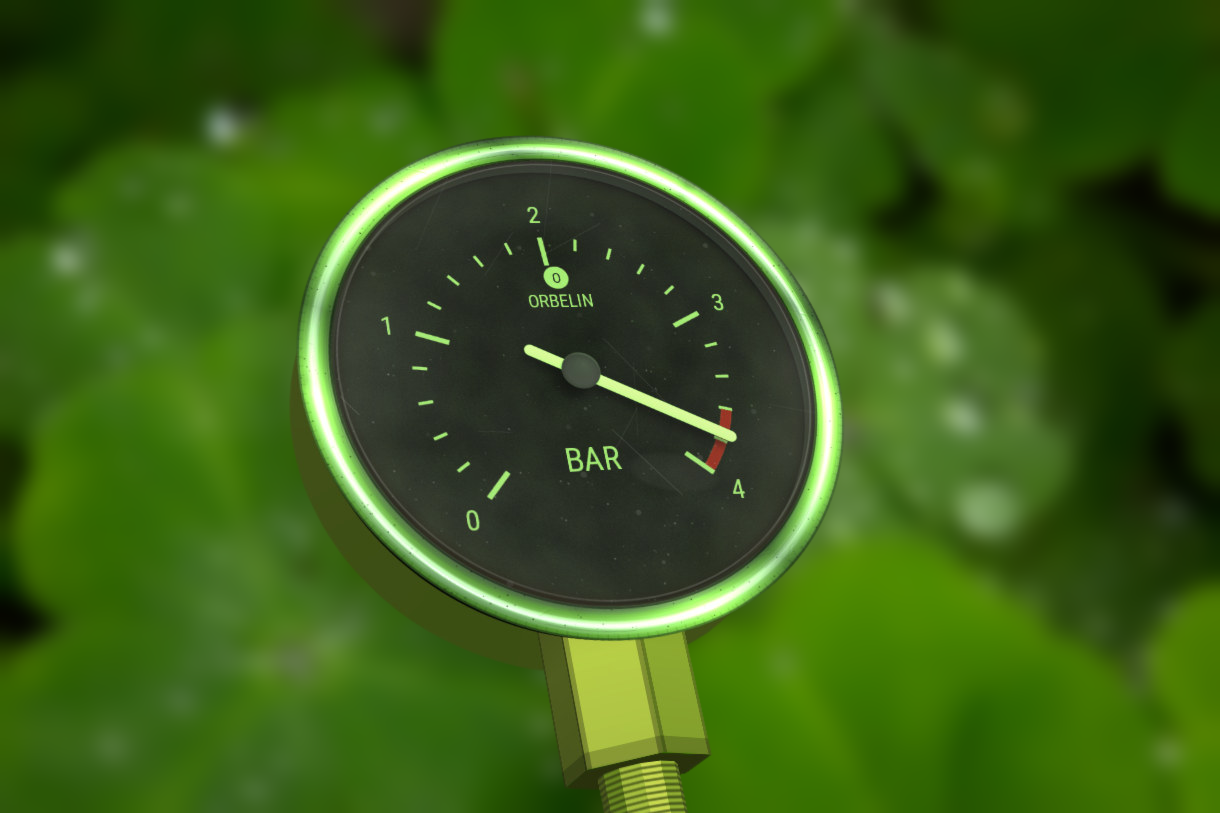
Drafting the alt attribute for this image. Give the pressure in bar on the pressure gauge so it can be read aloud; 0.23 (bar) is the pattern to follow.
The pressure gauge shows 3.8 (bar)
